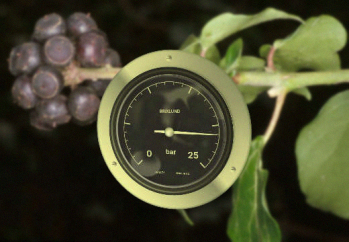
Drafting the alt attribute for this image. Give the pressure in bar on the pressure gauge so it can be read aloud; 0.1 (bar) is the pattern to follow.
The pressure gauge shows 21 (bar)
